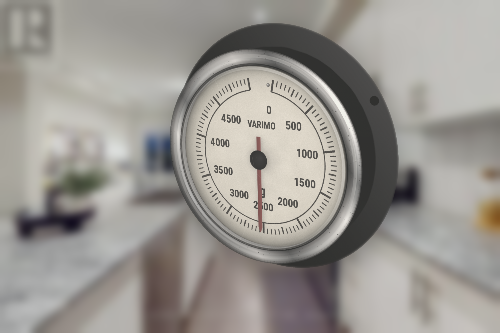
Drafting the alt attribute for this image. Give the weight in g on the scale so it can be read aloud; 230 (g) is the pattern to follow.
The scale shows 2500 (g)
